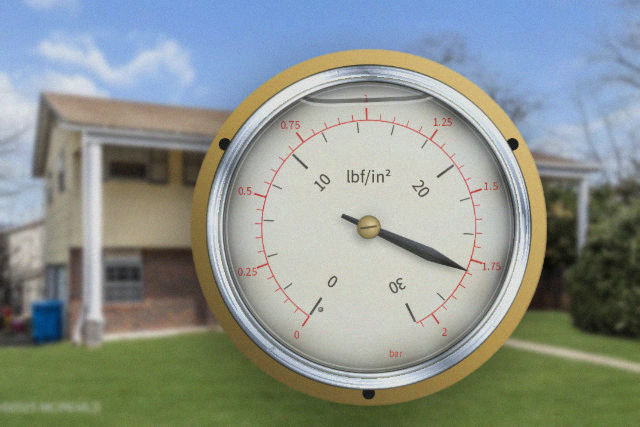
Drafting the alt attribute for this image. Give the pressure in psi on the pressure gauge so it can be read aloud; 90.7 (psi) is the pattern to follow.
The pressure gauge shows 26 (psi)
